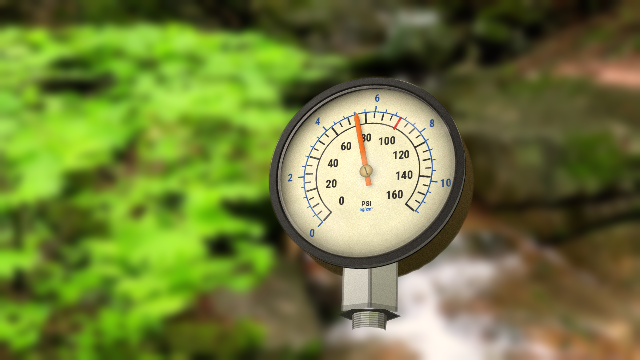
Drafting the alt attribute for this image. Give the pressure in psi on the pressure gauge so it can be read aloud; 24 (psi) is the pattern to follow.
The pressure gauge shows 75 (psi)
